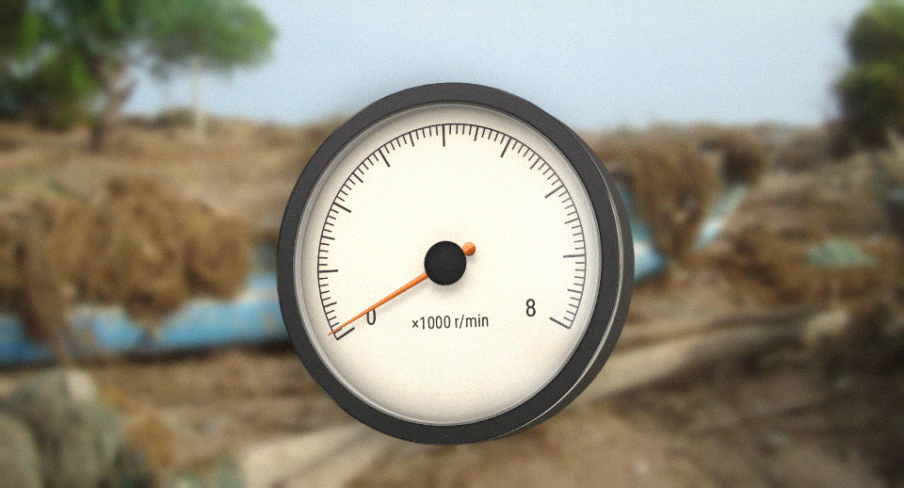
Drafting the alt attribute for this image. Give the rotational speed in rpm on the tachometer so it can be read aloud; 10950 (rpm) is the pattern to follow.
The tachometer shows 100 (rpm)
